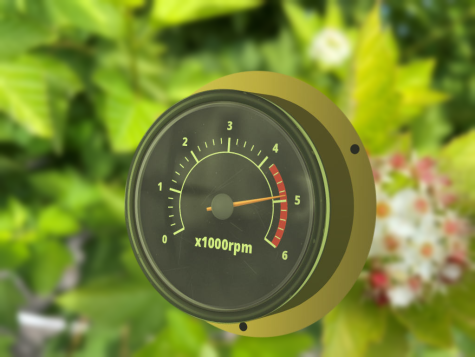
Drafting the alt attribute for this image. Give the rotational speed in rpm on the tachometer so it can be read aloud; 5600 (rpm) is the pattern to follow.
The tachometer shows 4900 (rpm)
